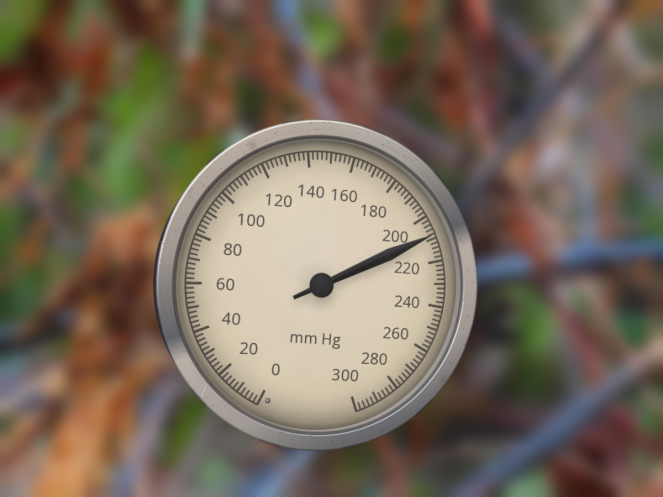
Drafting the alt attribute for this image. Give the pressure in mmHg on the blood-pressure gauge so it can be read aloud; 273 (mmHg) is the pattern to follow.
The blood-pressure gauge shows 208 (mmHg)
